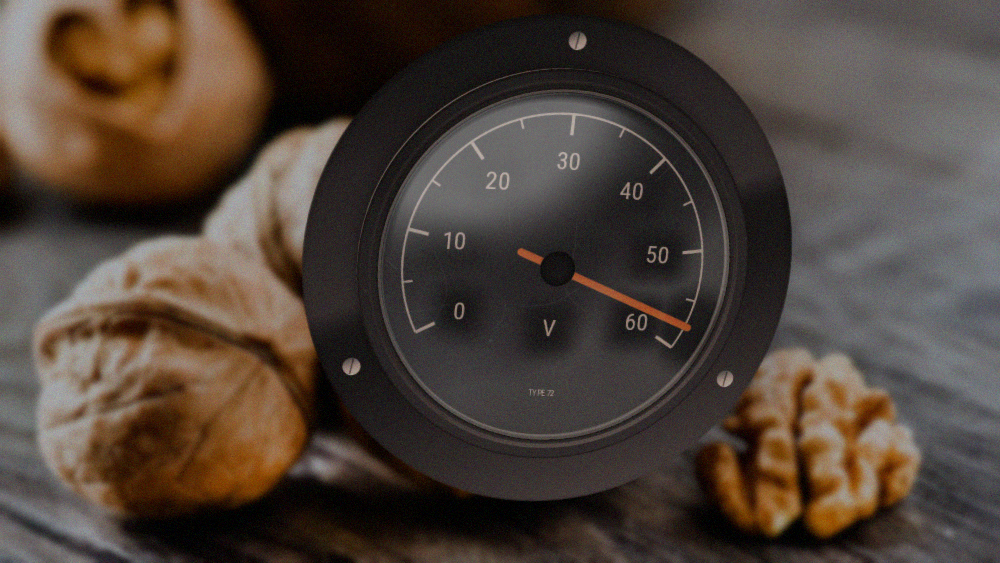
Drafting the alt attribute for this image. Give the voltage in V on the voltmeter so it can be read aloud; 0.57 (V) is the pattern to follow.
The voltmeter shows 57.5 (V)
